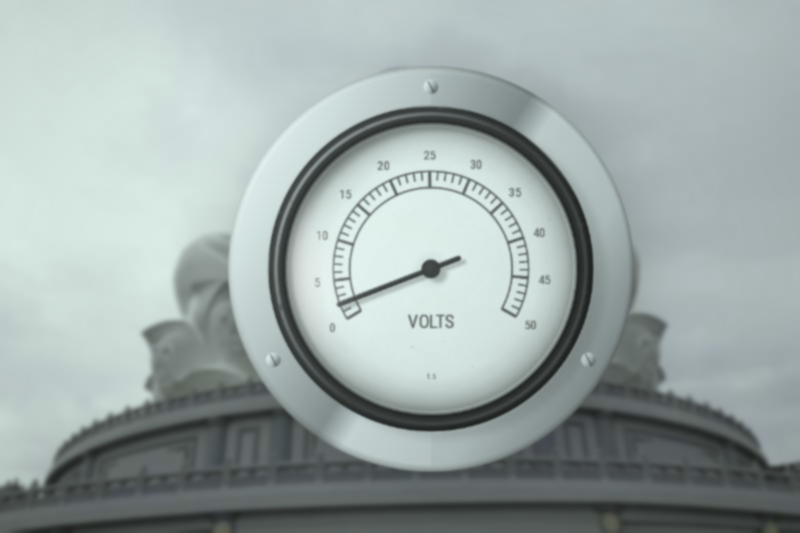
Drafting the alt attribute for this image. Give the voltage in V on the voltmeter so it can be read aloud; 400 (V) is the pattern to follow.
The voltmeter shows 2 (V)
